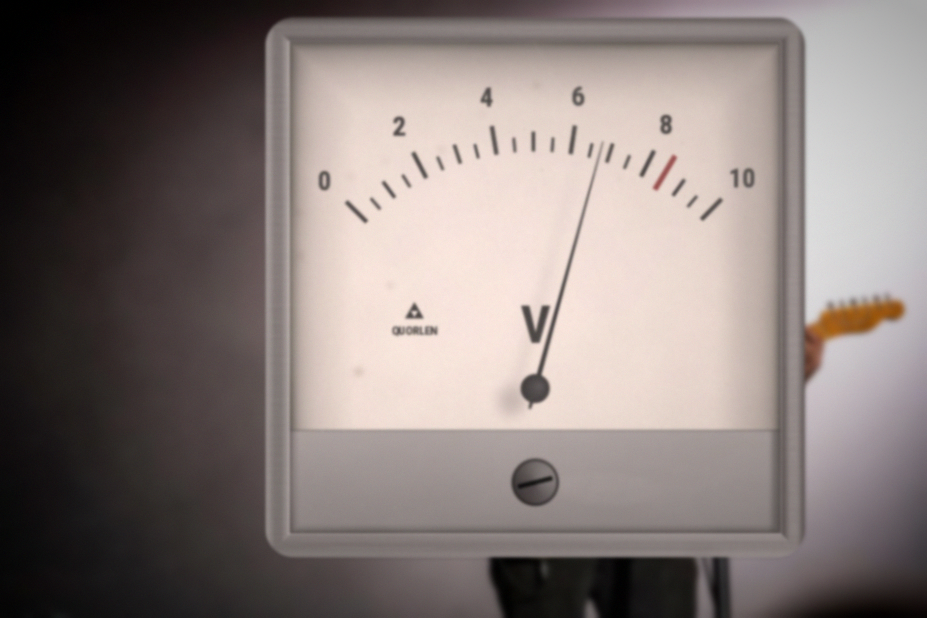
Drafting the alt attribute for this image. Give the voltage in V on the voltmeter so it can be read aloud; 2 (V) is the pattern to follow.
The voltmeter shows 6.75 (V)
